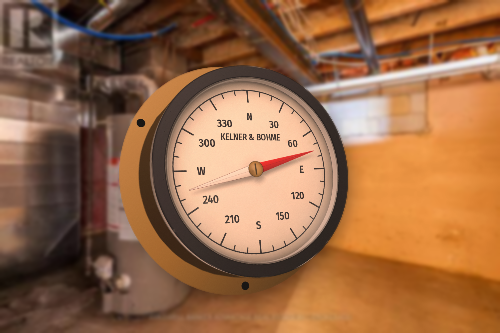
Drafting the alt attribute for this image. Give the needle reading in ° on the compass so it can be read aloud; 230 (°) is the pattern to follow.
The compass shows 75 (°)
